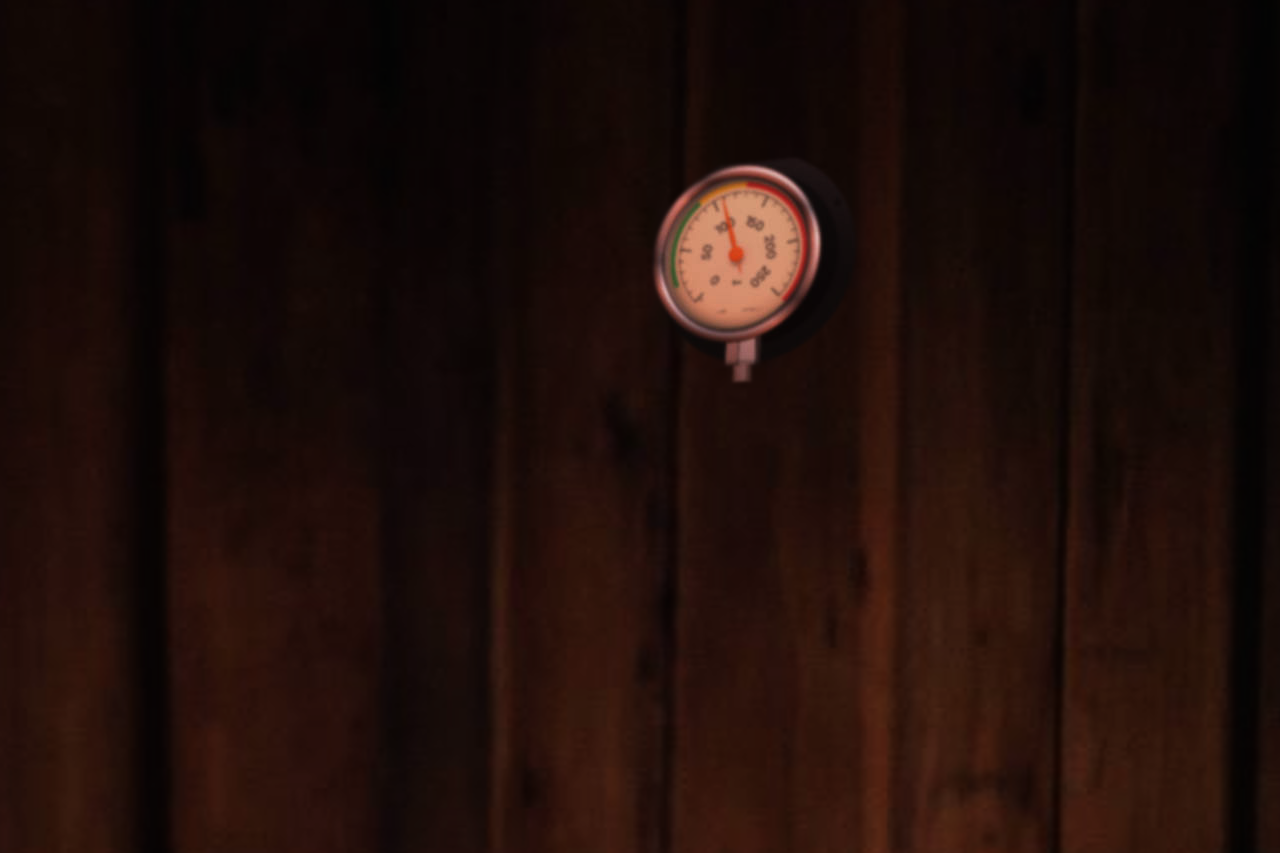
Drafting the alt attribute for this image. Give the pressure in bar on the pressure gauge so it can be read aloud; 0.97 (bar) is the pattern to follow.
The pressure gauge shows 110 (bar)
